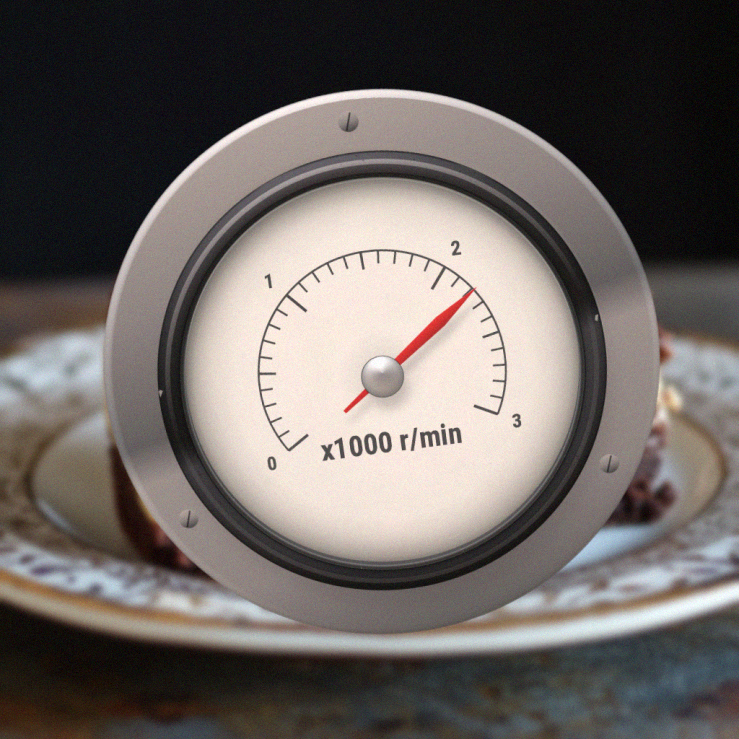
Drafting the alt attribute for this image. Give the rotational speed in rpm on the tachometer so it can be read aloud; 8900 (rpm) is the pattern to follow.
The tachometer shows 2200 (rpm)
